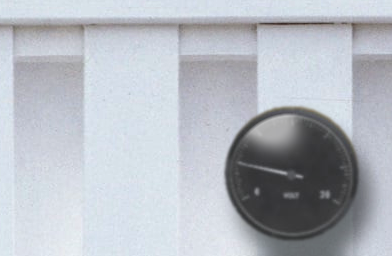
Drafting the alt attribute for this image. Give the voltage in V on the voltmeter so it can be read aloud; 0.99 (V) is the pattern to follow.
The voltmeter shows 5 (V)
